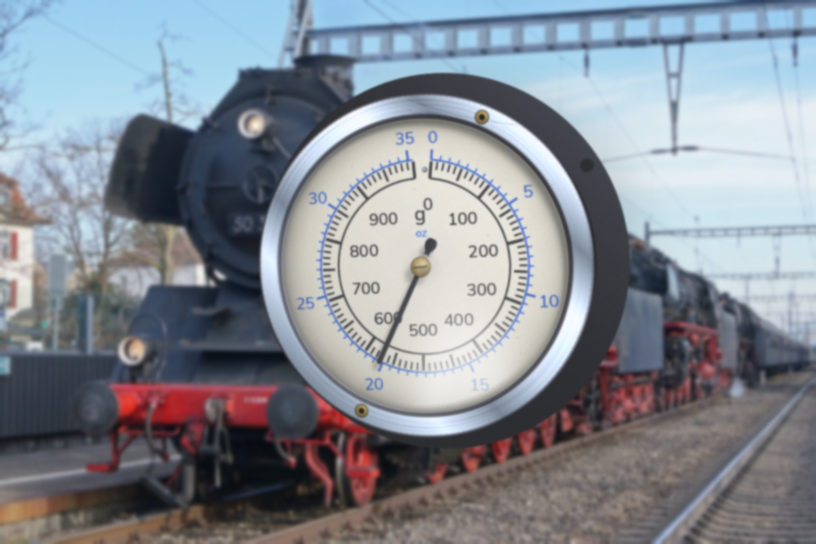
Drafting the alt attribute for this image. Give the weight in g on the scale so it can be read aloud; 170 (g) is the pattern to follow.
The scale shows 570 (g)
